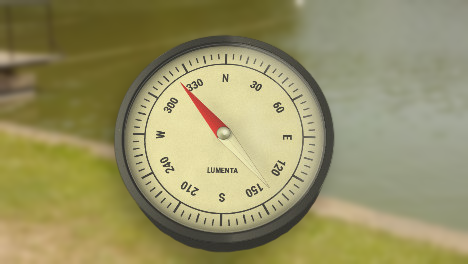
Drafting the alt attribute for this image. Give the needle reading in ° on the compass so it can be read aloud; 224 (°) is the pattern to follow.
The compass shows 320 (°)
